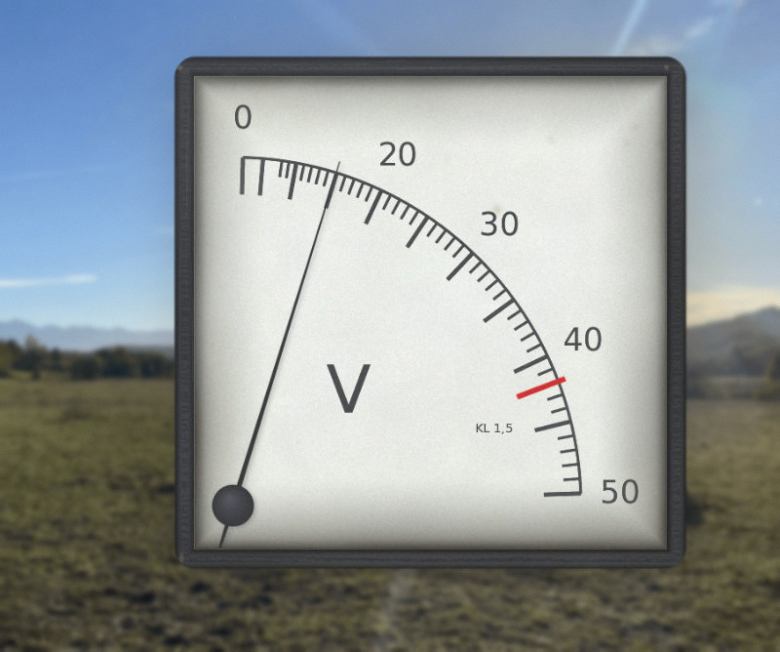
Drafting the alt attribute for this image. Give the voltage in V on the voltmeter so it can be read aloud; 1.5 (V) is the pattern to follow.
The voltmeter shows 15 (V)
